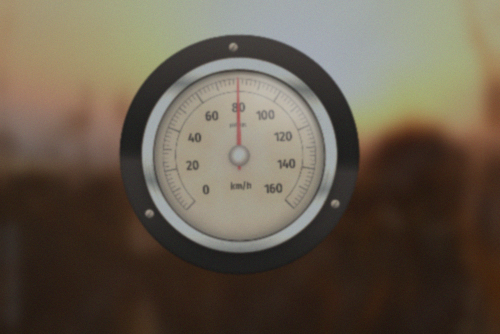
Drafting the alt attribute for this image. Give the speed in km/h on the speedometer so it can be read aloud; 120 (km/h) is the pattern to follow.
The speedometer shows 80 (km/h)
